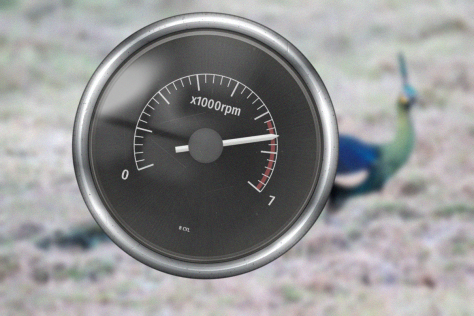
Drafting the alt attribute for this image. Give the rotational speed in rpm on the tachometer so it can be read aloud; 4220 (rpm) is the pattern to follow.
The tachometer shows 5600 (rpm)
